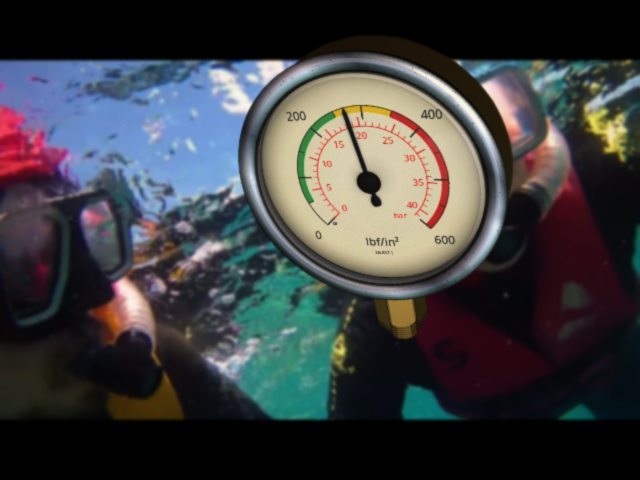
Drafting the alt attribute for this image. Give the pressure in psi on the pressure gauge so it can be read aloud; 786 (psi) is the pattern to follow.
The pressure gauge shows 275 (psi)
